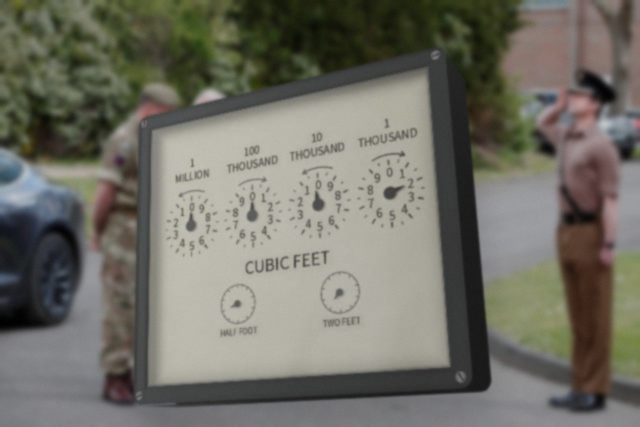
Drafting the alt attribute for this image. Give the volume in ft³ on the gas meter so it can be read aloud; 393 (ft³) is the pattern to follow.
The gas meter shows 200 (ft³)
